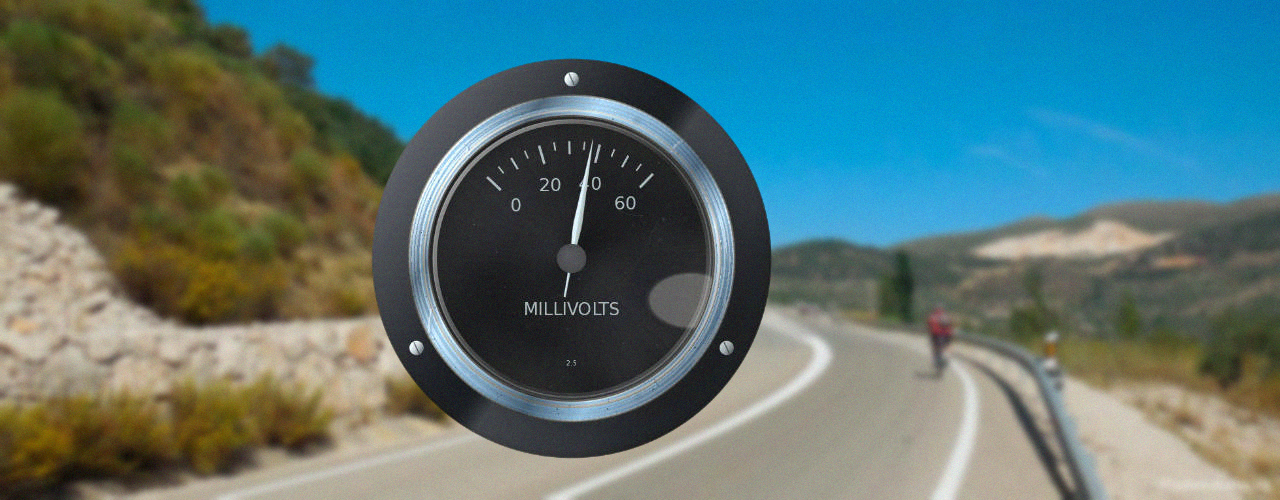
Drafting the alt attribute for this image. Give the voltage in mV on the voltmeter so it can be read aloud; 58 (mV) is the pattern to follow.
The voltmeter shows 37.5 (mV)
